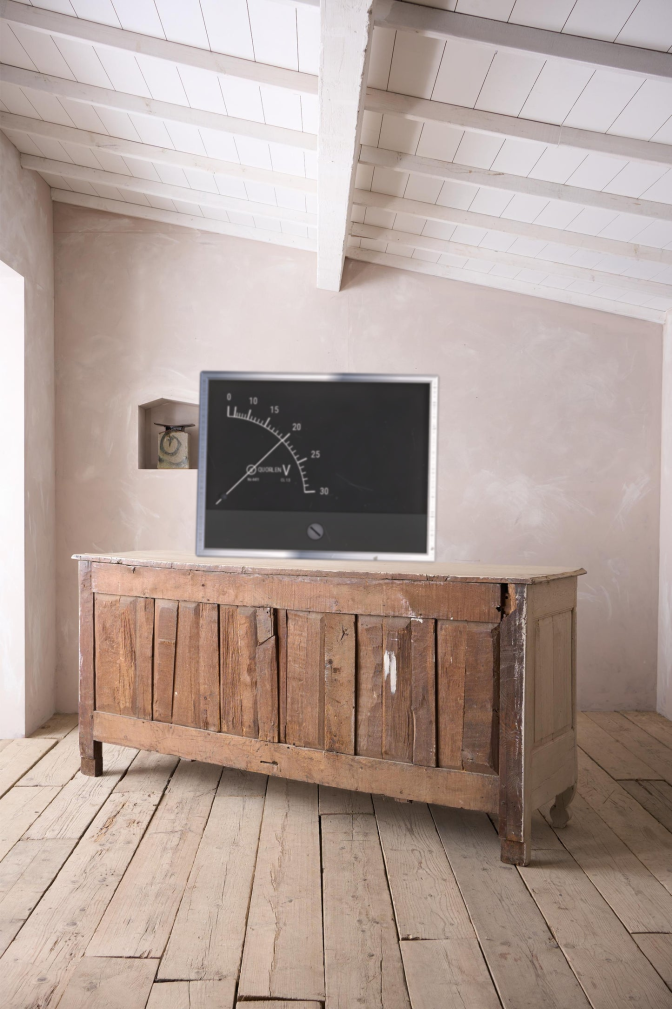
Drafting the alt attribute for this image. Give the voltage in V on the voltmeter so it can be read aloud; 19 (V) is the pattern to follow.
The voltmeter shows 20 (V)
